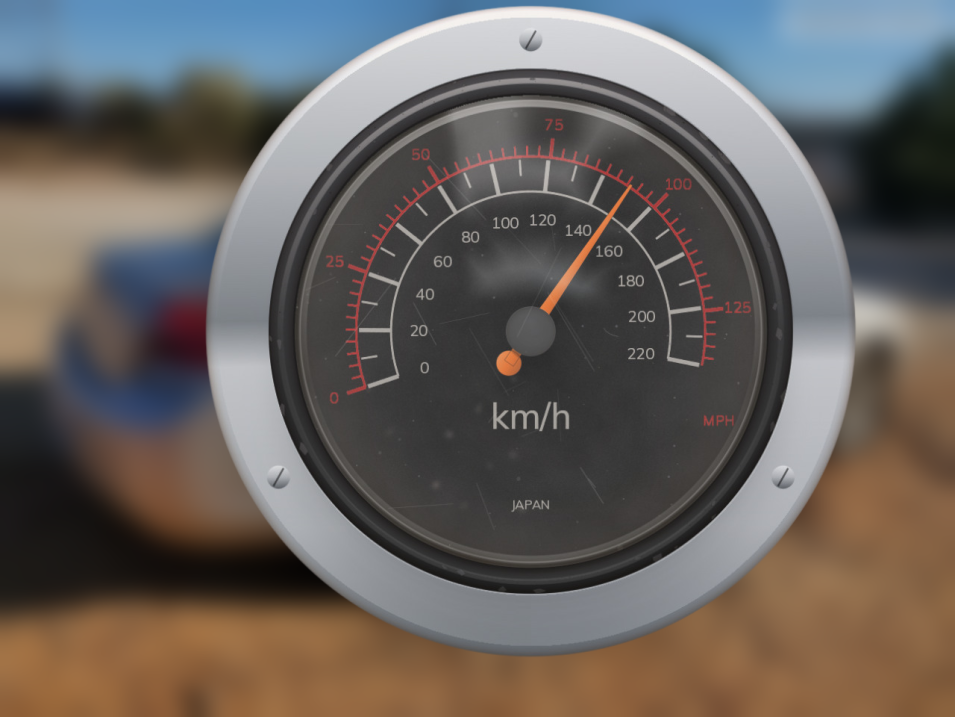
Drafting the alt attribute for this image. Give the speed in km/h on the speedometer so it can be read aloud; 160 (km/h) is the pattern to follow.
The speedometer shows 150 (km/h)
